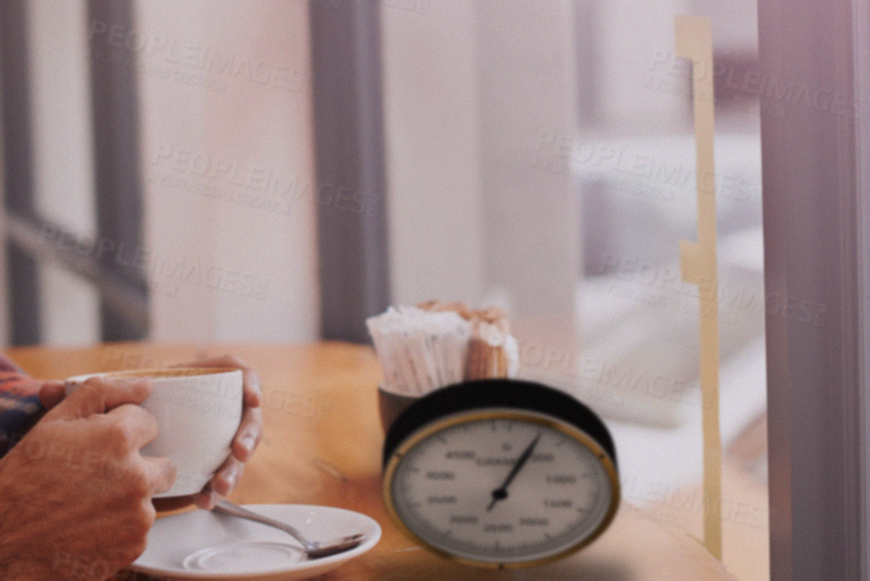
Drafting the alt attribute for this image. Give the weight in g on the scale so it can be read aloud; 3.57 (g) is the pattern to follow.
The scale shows 250 (g)
